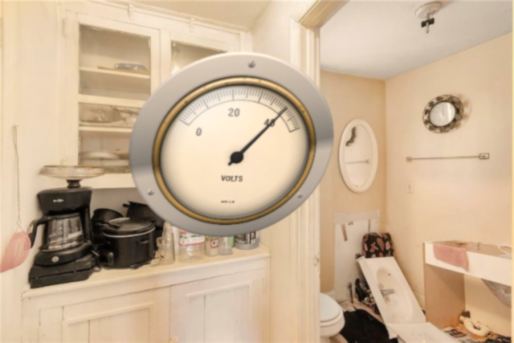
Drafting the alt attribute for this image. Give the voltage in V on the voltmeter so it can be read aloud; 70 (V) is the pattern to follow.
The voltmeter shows 40 (V)
